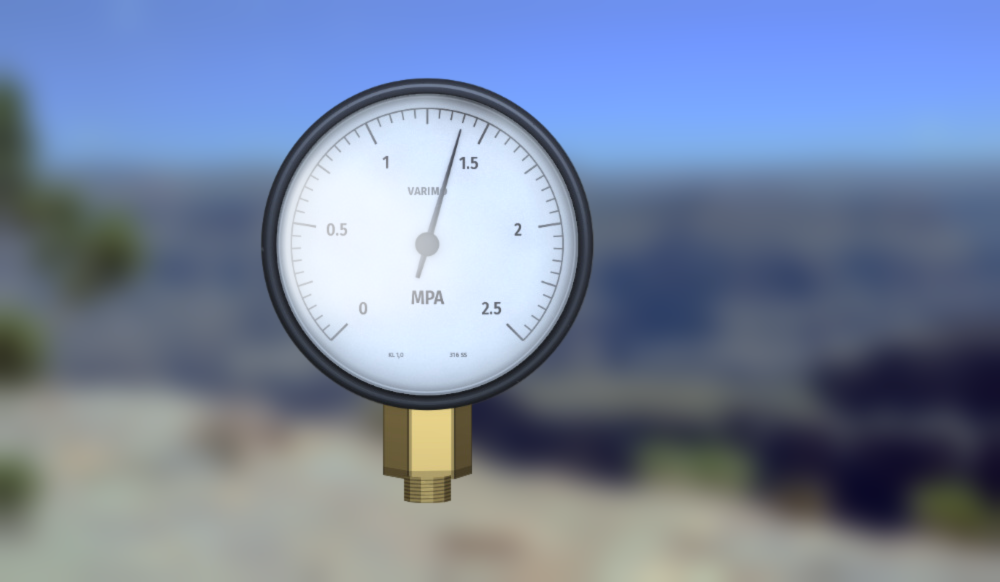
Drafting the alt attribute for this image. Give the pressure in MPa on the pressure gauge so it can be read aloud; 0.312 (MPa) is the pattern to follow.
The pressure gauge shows 1.4 (MPa)
